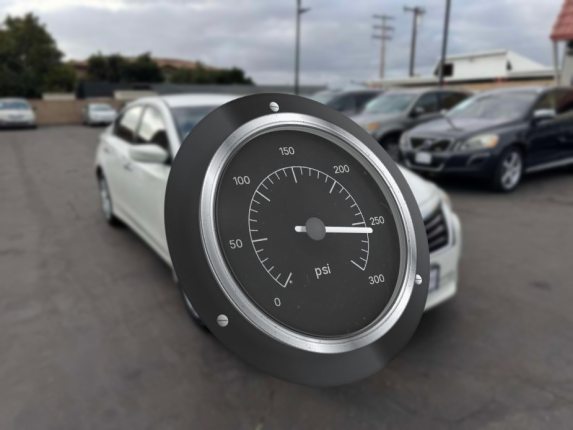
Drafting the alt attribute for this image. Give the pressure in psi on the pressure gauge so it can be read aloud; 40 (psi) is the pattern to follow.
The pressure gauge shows 260 (psi)
